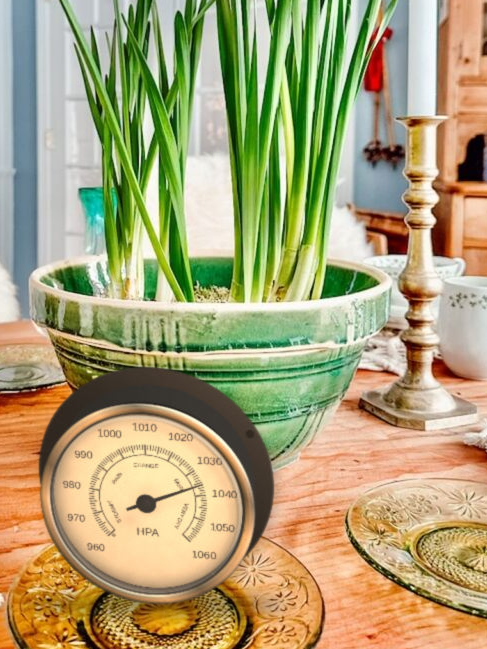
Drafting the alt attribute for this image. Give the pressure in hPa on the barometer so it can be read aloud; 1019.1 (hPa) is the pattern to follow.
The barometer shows 1035 (hPa)
